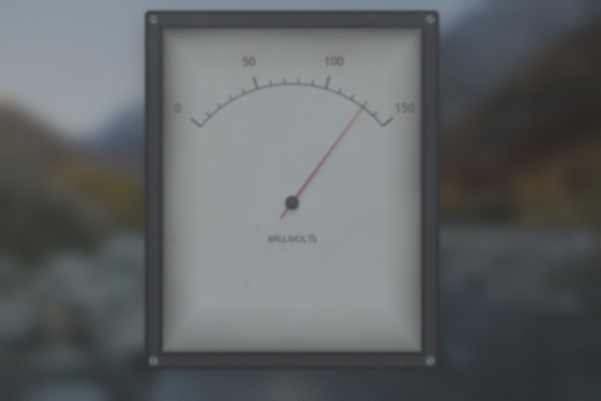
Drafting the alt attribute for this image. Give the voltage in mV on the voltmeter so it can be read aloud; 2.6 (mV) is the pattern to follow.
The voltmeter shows 130 (mV)
